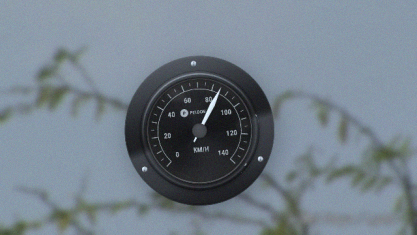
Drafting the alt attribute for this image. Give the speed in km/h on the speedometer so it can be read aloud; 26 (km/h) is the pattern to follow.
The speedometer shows 85 (km/h)
